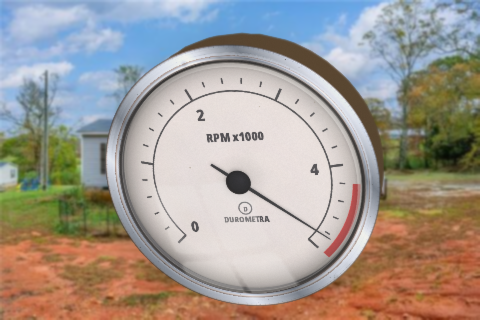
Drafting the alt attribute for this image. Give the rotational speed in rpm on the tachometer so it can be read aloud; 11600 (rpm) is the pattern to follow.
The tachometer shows 4800 (rpm)
